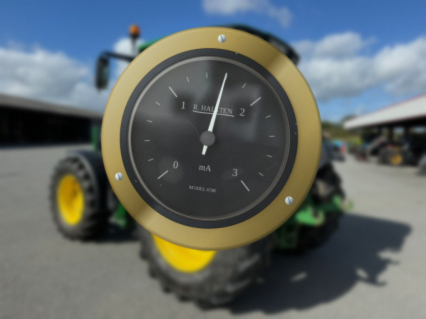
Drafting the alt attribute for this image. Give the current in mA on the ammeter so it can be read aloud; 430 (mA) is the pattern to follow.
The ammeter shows 1.6 (mA)
